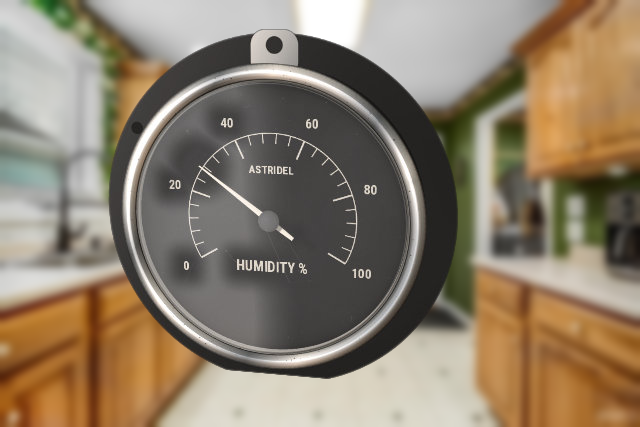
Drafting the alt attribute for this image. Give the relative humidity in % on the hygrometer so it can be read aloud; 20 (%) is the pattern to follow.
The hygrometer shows 28 (%)
